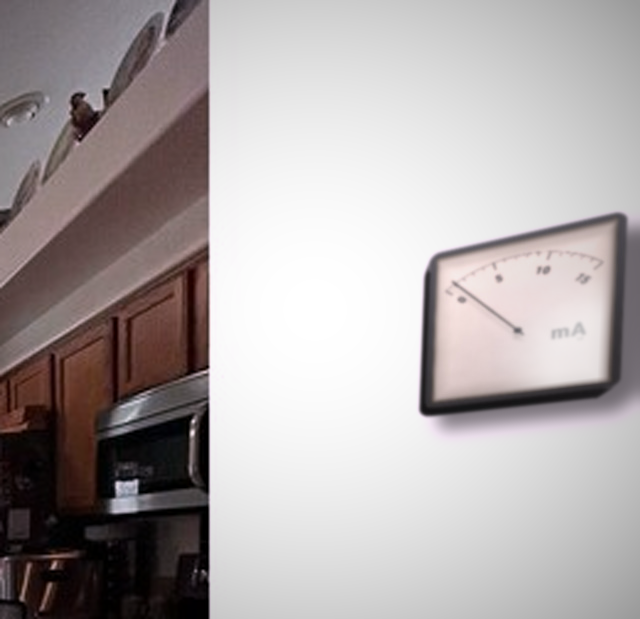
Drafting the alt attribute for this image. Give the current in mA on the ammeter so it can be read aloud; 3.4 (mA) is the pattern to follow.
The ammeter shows 1 (mA)
